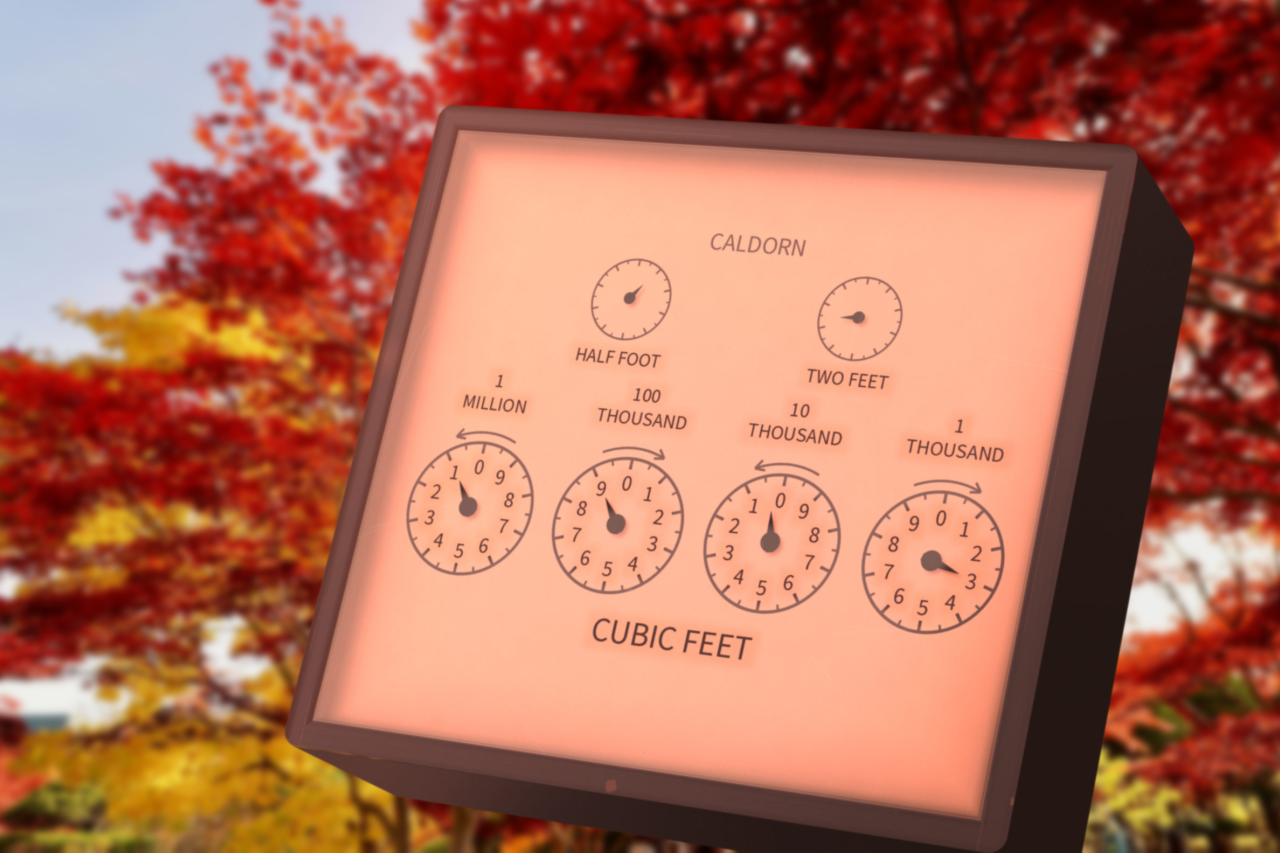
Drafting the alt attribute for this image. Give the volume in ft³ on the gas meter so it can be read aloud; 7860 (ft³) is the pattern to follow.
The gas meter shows 90300 (ft³)
